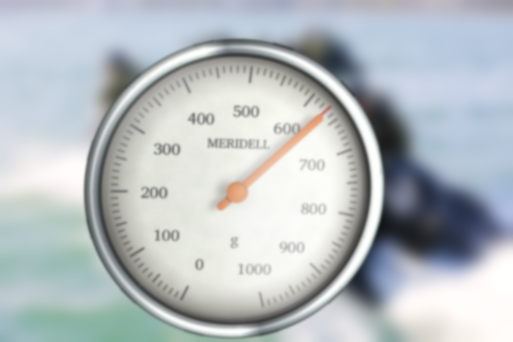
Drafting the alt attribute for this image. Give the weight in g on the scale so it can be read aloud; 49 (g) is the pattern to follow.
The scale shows 630 (g)
